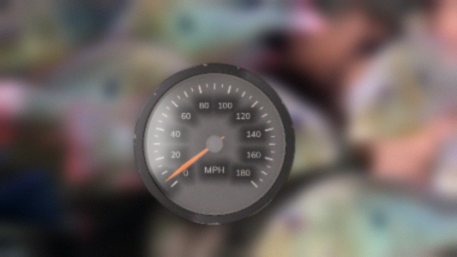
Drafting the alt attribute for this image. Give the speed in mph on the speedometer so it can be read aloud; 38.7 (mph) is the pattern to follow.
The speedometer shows 5 (mph)
